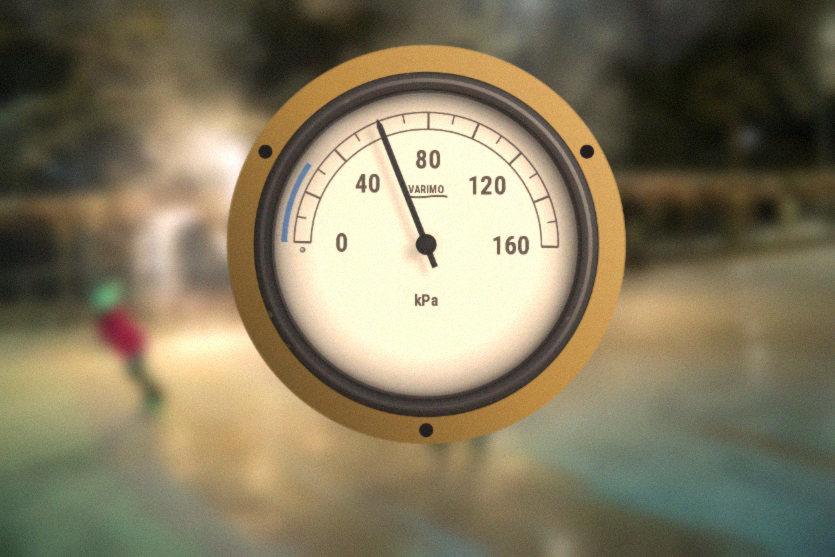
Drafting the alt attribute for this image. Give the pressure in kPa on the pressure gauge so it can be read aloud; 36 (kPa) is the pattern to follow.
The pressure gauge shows 60 (kPa)
